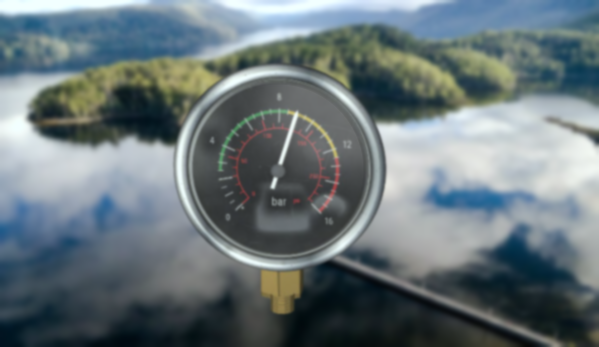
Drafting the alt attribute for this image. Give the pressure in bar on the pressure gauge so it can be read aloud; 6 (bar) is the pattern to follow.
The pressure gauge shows 9 (bar)
